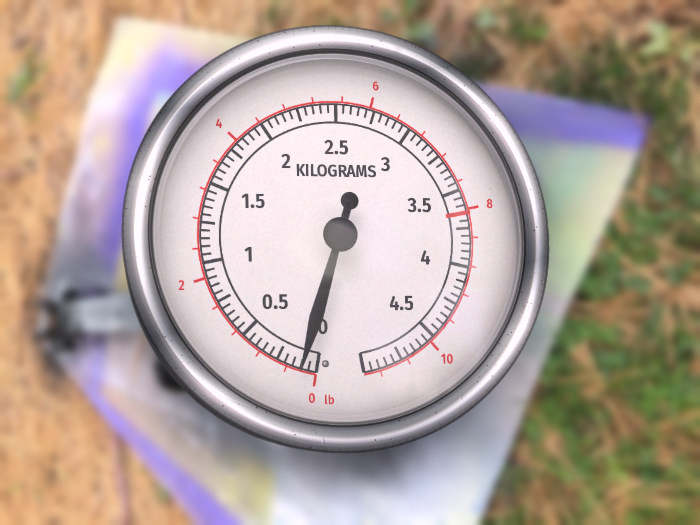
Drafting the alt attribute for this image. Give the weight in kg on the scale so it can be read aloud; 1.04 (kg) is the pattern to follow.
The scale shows 0.1 (kg)
